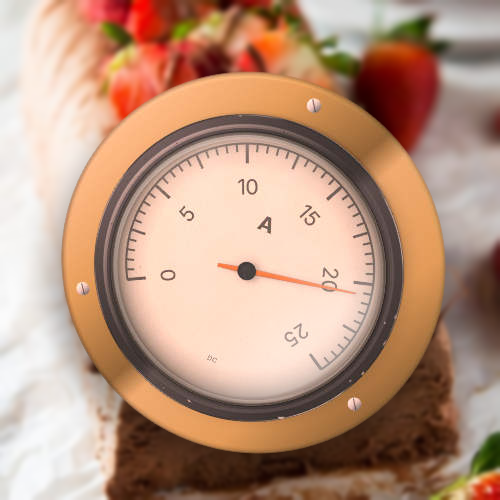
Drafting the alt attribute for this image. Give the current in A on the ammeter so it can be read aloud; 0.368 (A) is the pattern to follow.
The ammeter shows 20.5 (A)
